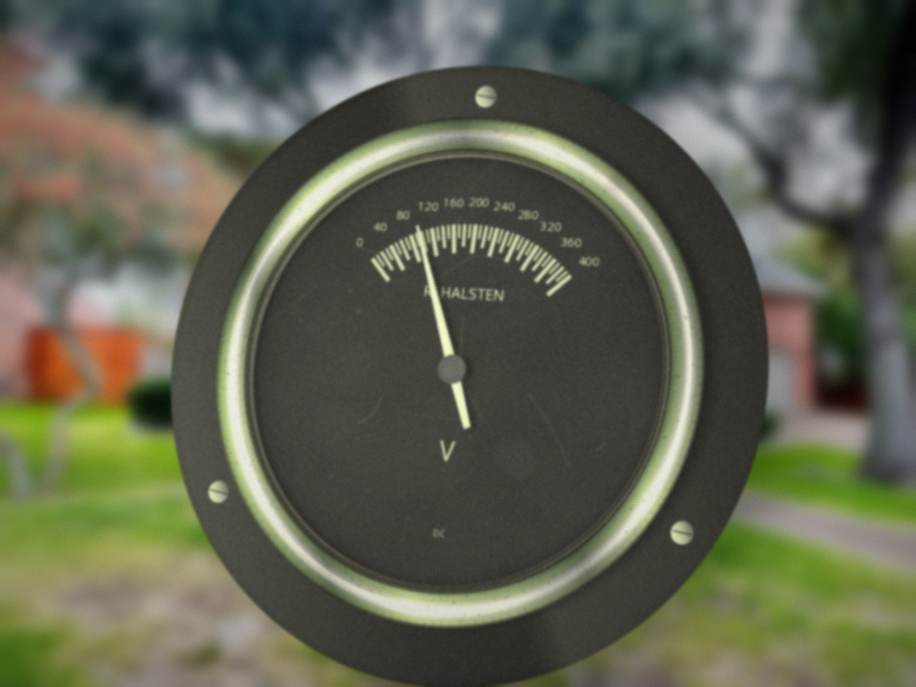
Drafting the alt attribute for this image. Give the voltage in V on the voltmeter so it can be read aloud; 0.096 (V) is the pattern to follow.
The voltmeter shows 100 (V)
